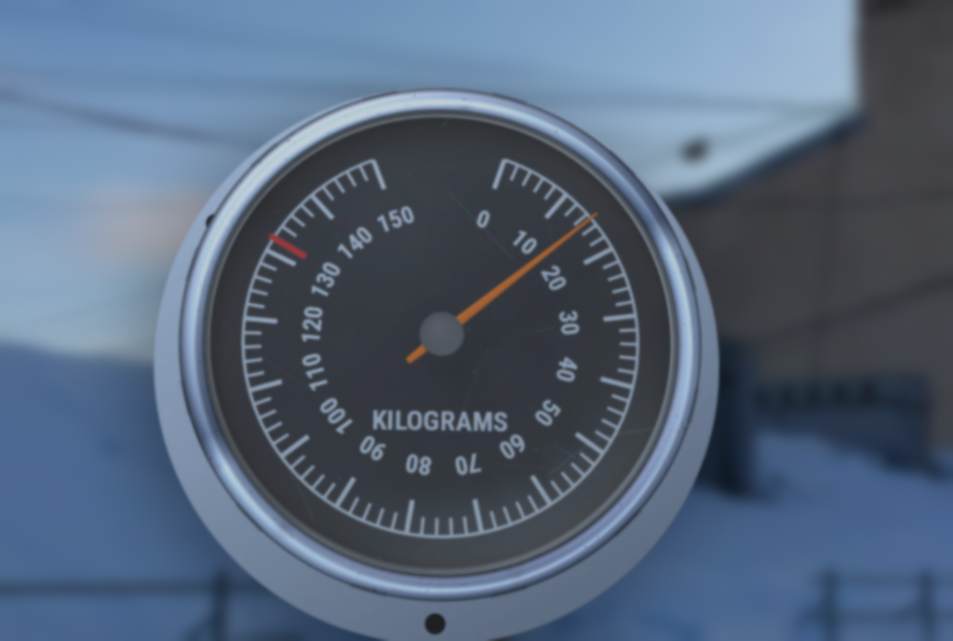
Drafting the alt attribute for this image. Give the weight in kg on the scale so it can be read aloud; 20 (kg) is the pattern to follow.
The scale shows 15 (kg)
